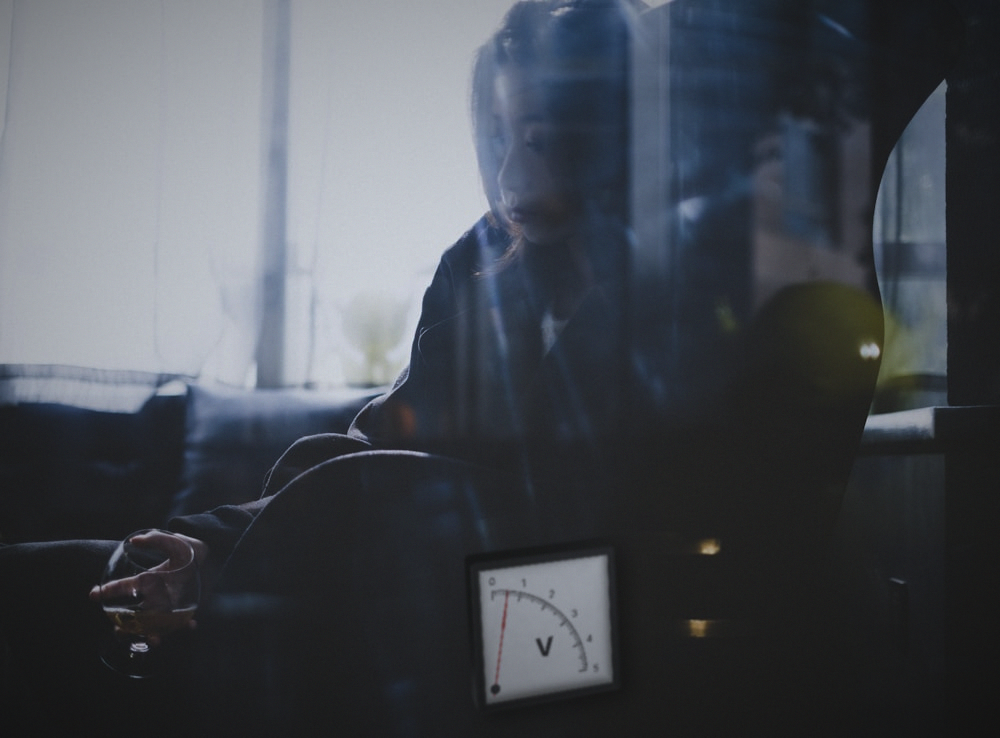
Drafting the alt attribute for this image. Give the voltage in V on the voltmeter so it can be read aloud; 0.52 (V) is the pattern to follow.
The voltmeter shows 0.5 (V)
